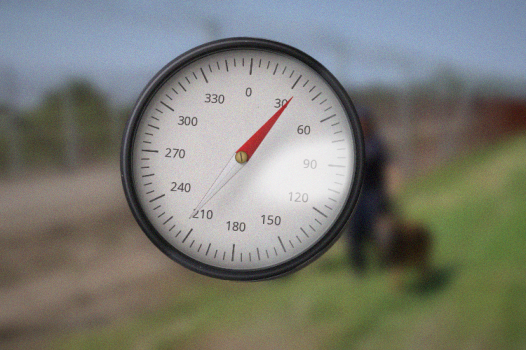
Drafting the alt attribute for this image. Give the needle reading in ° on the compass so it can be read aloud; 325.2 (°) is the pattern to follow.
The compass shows 35 (°)
